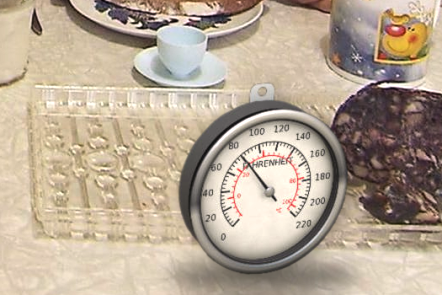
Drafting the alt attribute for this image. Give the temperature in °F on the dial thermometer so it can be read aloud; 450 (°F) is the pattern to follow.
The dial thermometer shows 80 (°F)
